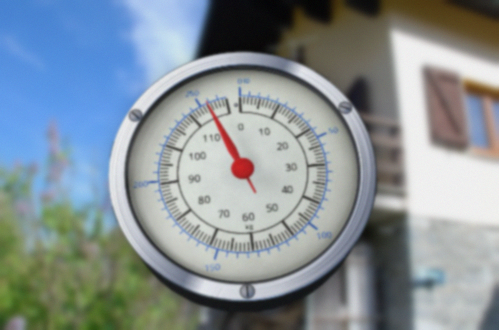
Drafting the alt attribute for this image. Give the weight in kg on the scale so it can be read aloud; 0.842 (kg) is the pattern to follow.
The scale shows 115 (kg)
